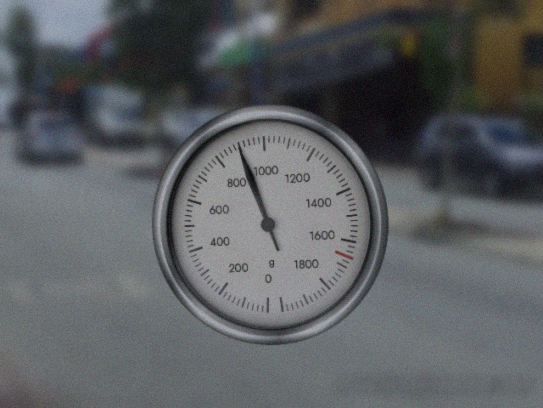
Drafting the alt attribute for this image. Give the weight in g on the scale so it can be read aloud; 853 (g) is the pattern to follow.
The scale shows 900 (g)
